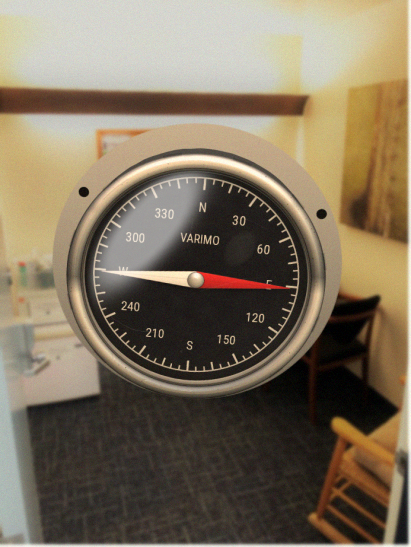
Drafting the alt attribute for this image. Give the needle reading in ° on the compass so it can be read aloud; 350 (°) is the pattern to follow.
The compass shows 90 (°)
